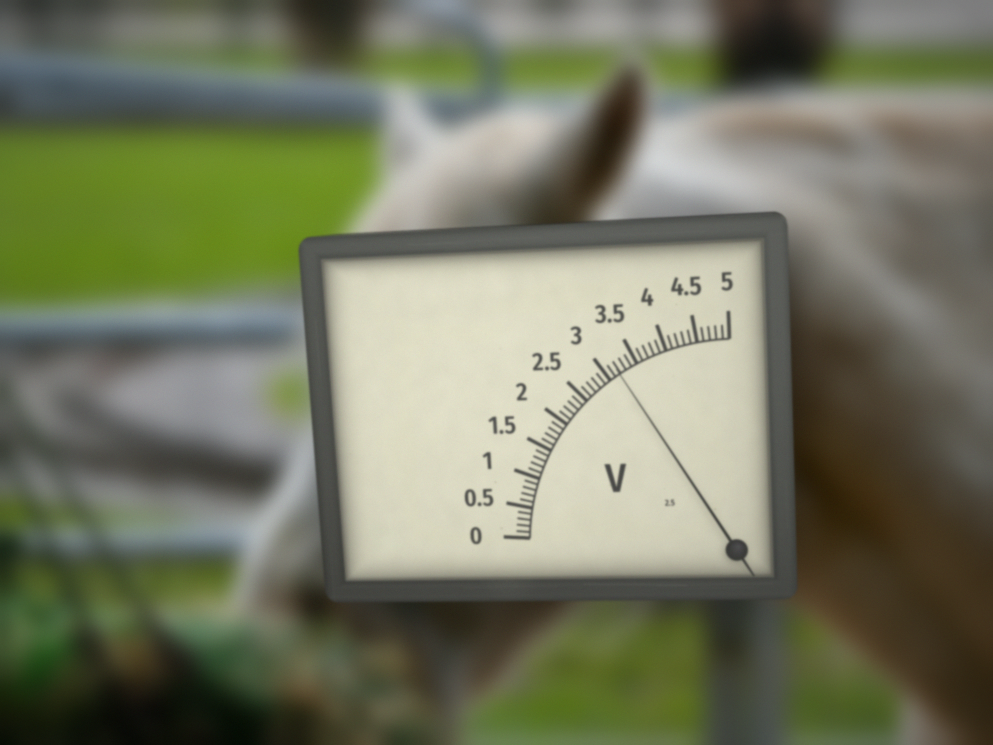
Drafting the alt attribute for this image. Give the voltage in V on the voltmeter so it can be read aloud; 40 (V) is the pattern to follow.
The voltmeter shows 3.2 (V)
